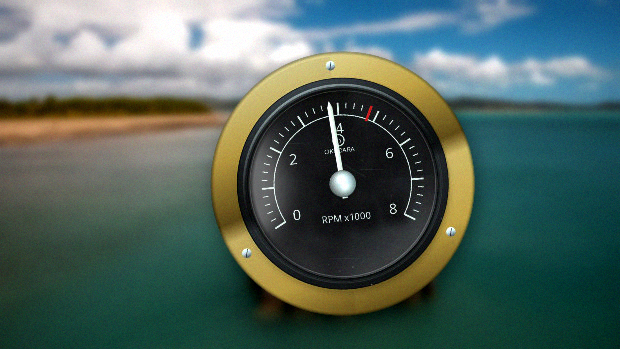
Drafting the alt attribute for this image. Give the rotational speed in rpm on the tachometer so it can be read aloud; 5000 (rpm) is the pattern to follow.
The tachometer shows 3800 (rpm)
